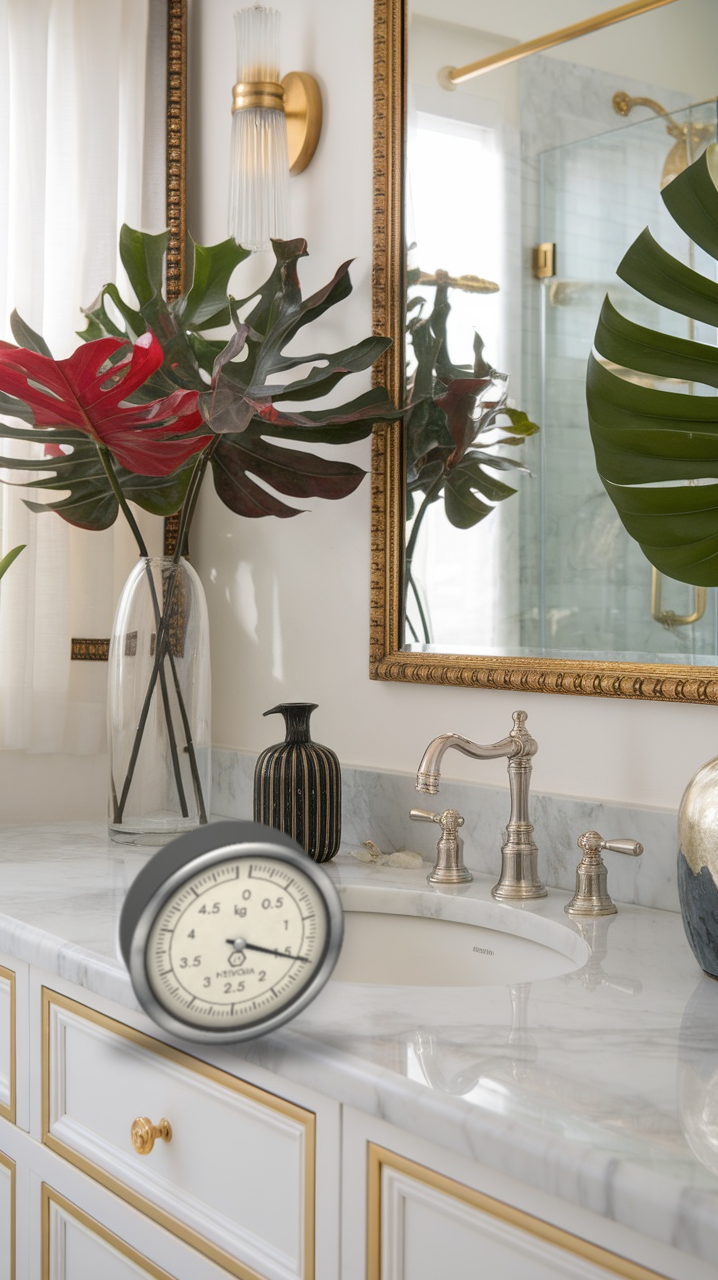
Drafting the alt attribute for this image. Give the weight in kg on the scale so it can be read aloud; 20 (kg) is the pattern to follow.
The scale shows 1.5 (kg)
